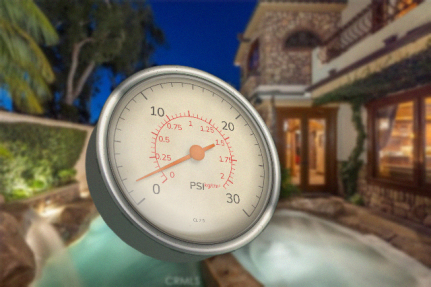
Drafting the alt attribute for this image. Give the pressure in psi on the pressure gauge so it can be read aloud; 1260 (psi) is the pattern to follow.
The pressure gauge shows 1.5 (psi)
